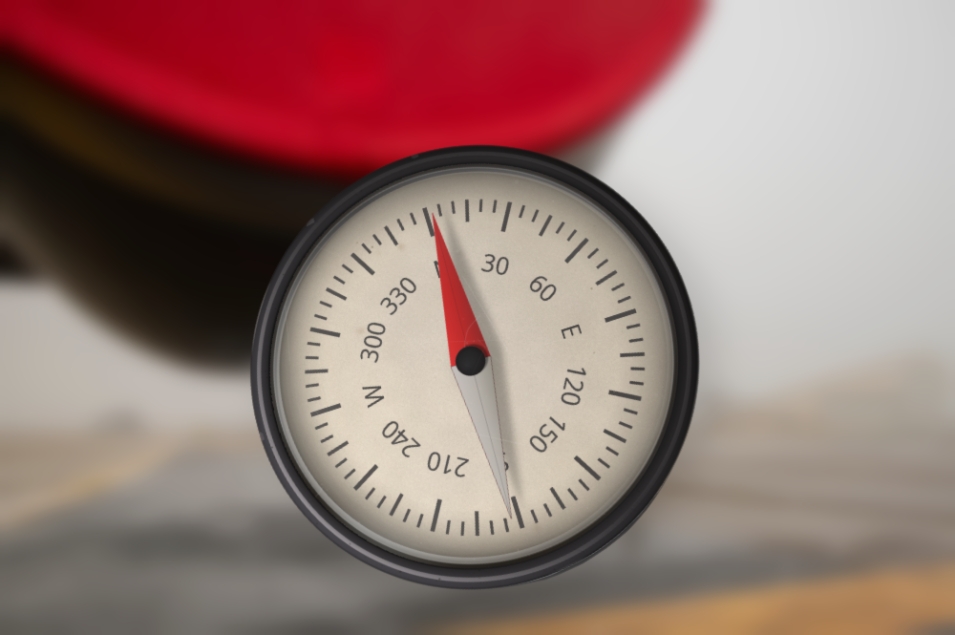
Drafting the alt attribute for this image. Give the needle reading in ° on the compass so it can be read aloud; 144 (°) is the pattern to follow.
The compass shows 2.5 (°)
